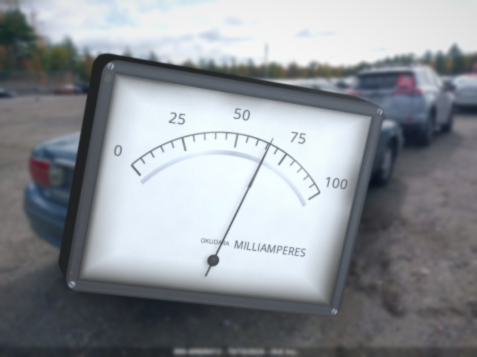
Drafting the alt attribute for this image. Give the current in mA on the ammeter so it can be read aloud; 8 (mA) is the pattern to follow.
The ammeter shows 65 (mA)
